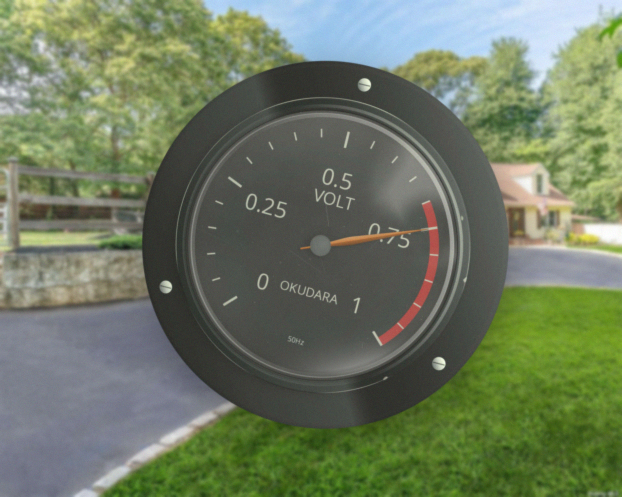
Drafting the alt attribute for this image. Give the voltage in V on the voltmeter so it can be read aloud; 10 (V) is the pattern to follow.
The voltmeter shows 0.75 (V)
